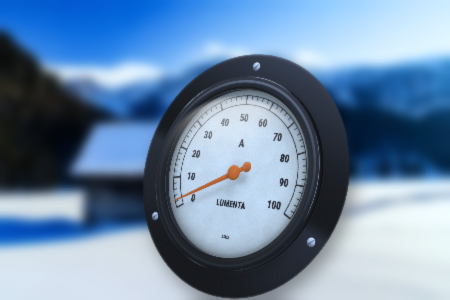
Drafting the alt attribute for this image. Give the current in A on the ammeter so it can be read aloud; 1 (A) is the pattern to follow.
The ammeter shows 2 (A)
